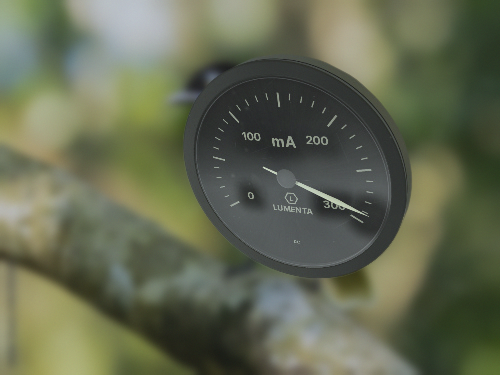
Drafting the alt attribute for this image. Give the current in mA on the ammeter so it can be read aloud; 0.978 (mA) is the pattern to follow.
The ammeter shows 290 (mA)
